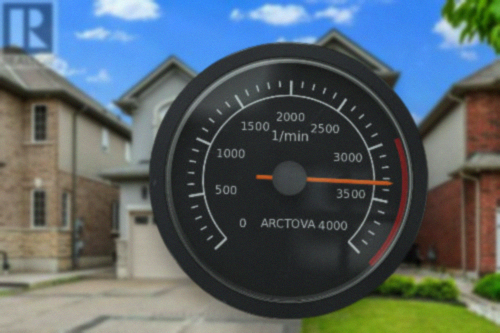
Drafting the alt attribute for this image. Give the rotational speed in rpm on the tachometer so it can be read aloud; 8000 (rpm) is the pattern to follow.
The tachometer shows 3350 (rpm)
